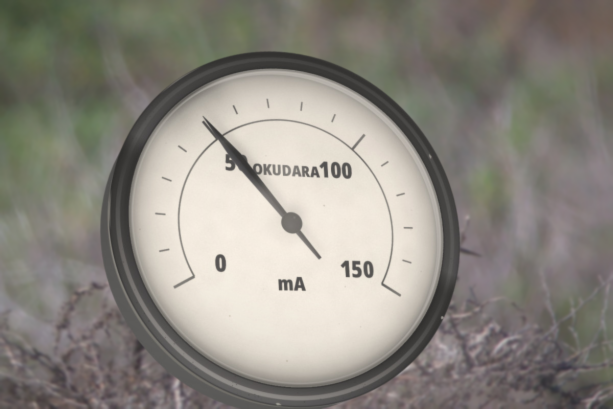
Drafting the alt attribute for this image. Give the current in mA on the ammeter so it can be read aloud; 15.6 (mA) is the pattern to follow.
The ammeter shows 50 (mA)
